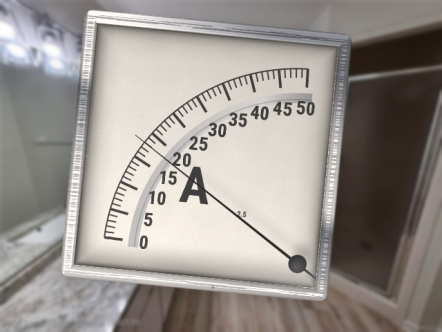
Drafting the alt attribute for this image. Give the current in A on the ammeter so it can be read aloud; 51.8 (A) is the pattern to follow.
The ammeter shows 18 (A)
